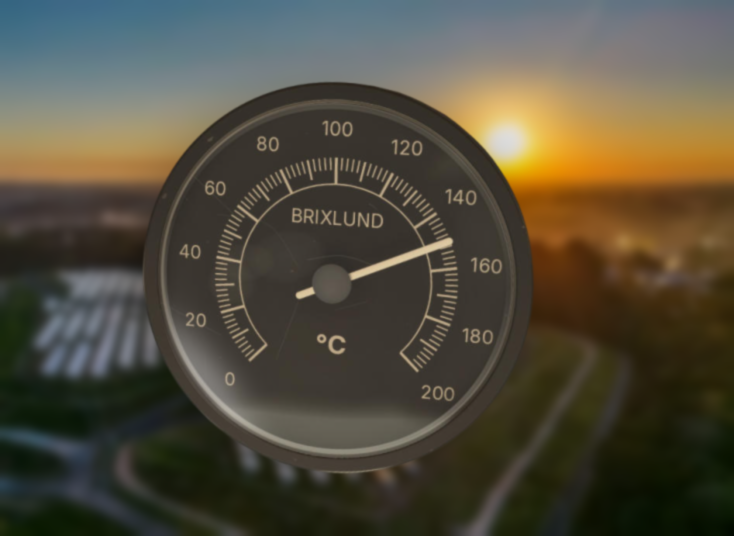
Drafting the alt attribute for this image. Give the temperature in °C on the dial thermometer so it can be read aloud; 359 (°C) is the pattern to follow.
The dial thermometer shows 150 (°C)
